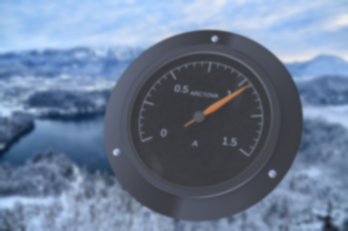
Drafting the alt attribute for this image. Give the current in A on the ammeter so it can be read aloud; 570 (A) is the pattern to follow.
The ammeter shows 1.05 (A)
